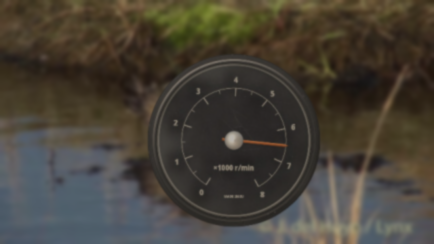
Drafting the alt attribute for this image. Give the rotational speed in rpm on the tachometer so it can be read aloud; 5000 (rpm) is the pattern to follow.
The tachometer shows 6500 (rpm)
